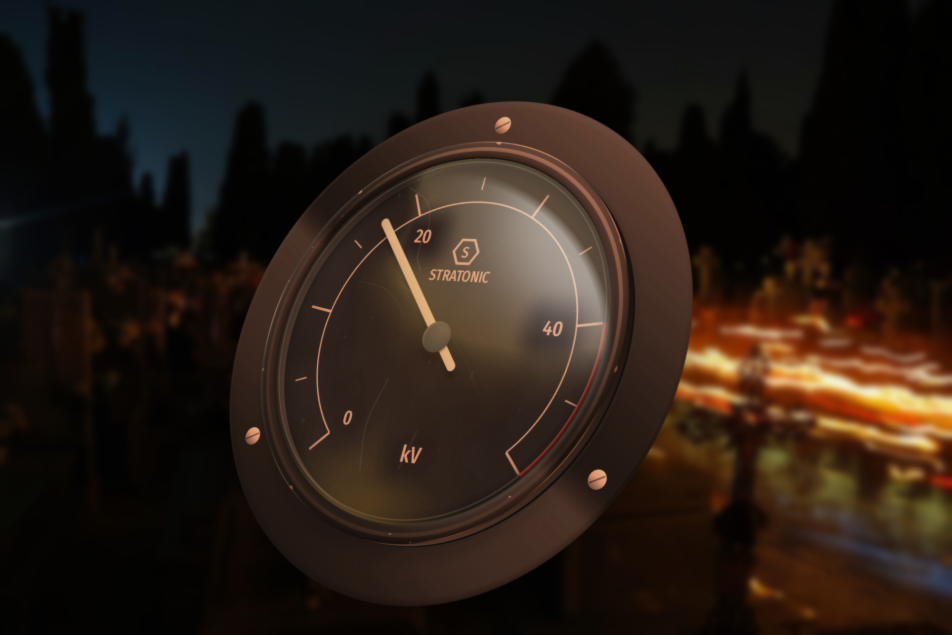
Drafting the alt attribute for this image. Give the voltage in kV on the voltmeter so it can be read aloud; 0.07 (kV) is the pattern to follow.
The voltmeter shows 17.5 (kV)
